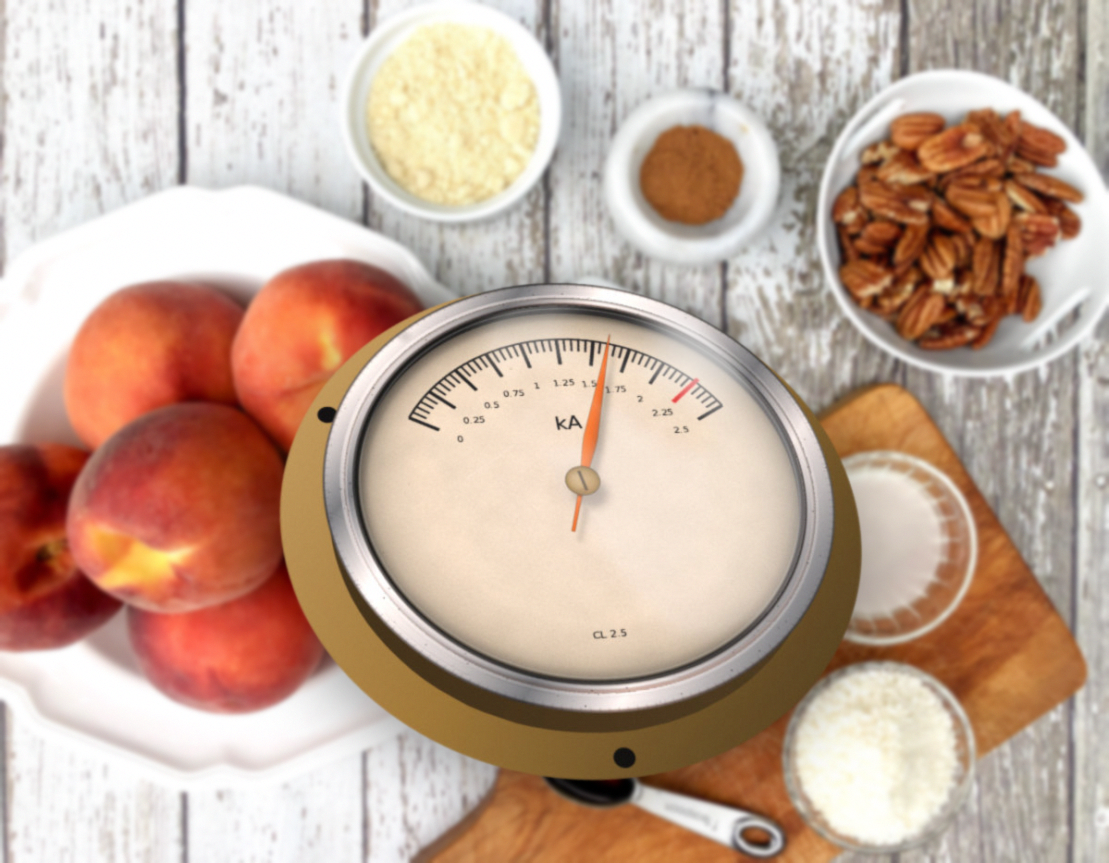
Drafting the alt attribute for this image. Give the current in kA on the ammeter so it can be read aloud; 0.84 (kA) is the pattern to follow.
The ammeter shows 1.6 (kA)
